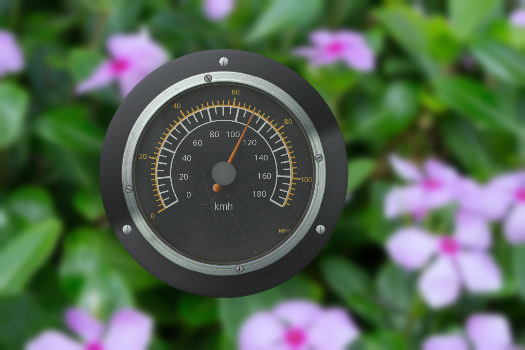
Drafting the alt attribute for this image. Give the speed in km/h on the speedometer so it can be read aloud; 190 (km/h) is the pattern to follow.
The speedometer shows 110 (km/h)
